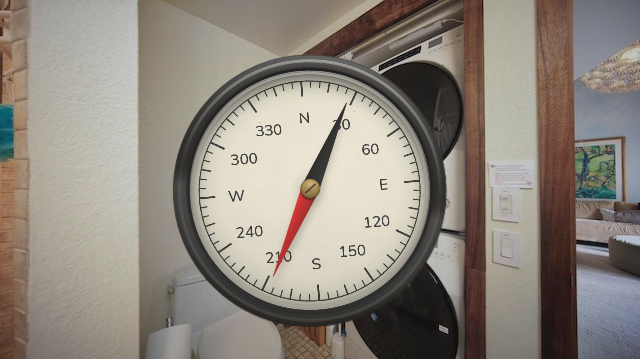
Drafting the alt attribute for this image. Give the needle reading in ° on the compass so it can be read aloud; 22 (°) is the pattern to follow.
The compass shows 207.5 (°)
